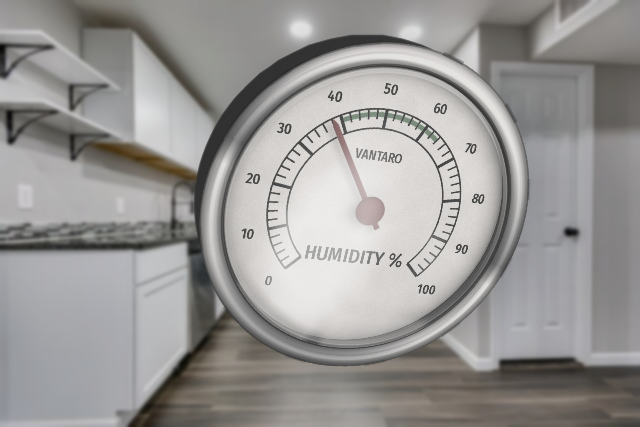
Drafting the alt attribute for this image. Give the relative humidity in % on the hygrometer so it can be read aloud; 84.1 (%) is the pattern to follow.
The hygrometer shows 38 (%)
